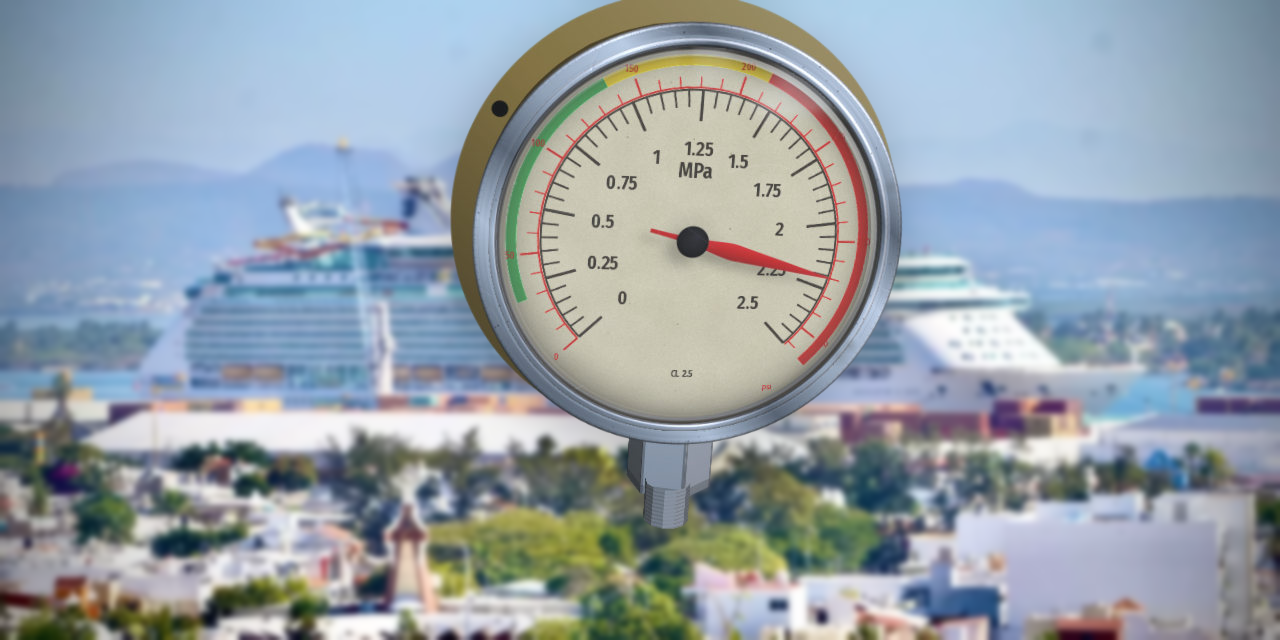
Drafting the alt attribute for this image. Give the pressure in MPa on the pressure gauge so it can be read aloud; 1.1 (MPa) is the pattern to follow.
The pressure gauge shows 2.2 (MPa)
